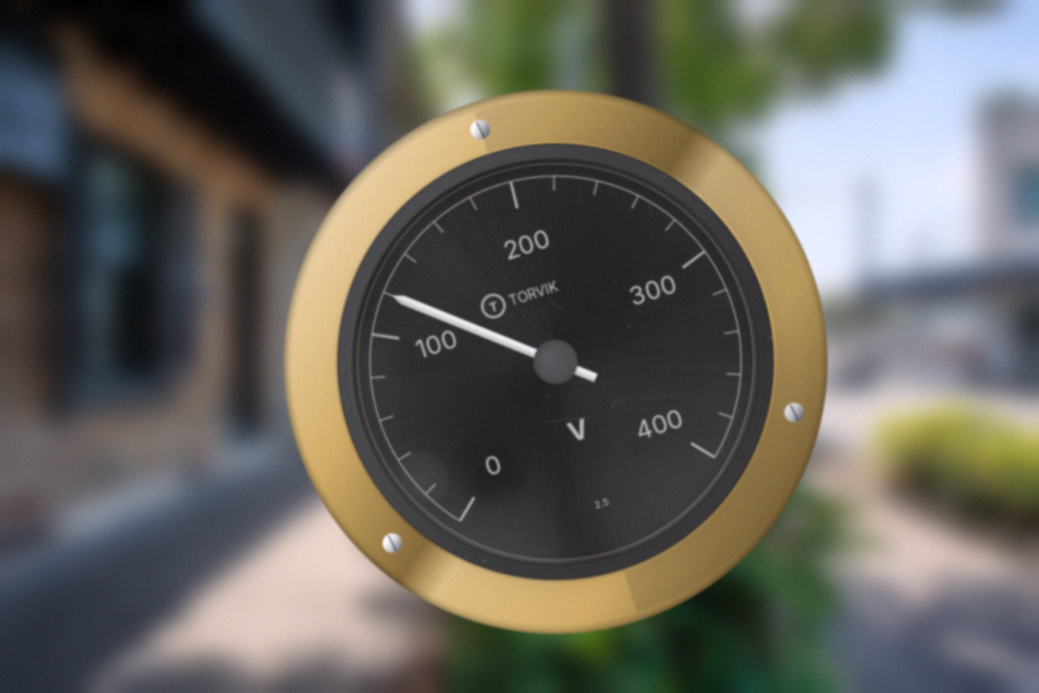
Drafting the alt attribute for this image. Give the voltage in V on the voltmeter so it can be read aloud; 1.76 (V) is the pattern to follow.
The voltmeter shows 120 (V)
